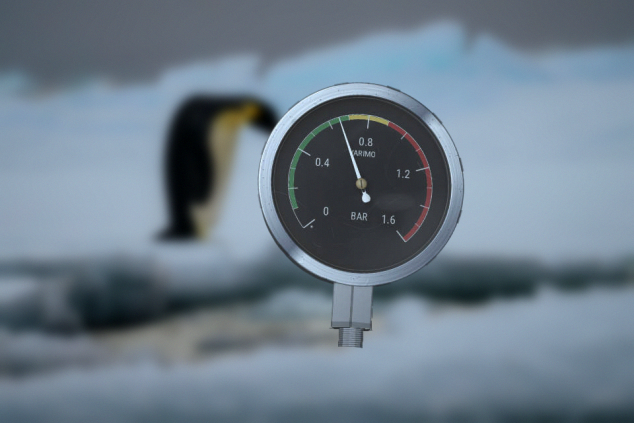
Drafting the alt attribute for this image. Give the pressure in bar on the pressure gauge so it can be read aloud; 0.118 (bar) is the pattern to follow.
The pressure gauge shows 0.65 (bar)
